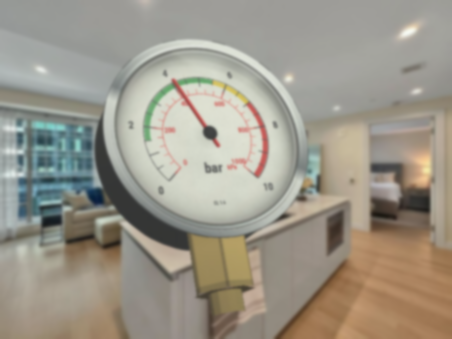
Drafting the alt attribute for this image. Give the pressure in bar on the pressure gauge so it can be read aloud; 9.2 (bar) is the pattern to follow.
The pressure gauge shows 4 (bar)
